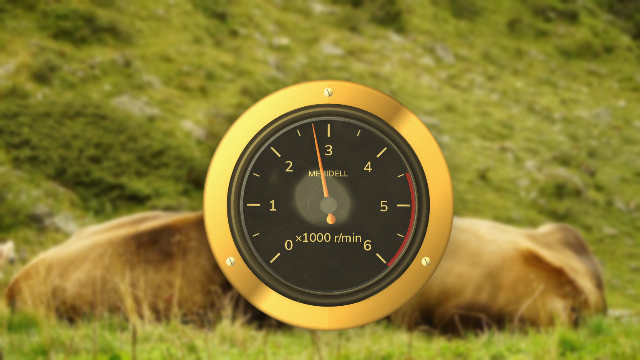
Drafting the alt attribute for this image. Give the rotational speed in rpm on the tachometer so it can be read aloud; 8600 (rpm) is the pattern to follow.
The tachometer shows 2750 (rpm)
